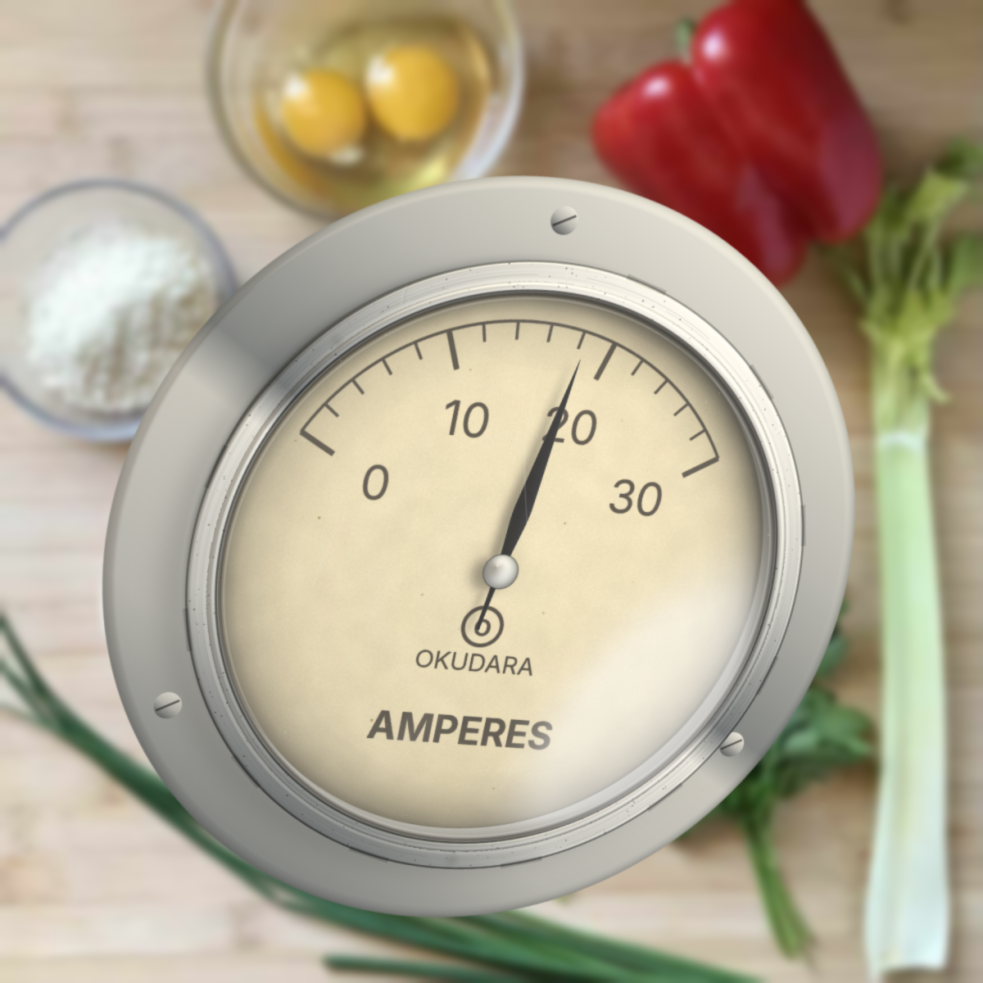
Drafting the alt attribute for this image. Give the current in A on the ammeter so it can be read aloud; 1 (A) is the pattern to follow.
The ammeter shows 18 (A)
